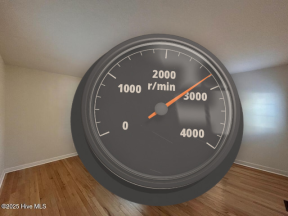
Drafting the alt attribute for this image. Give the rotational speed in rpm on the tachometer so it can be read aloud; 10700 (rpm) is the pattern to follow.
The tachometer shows 2800 (rpm)
